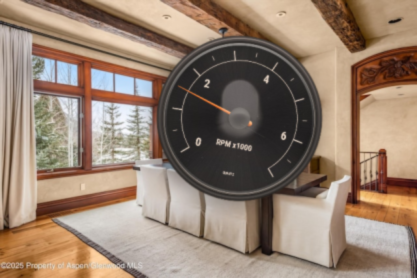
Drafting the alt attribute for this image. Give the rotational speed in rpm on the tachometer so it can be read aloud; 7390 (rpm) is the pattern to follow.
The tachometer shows 1500 (rpm)
